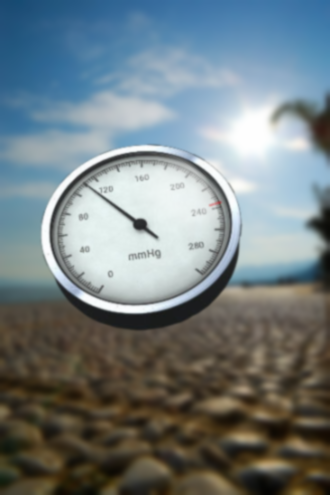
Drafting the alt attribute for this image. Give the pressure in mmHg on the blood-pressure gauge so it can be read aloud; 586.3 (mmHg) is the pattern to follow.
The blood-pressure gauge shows 110 (mmHg)
